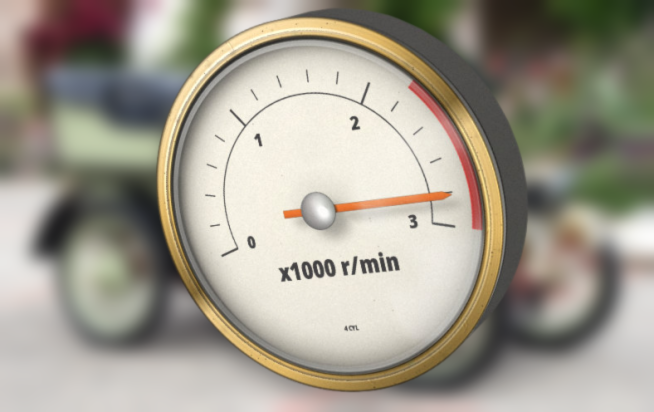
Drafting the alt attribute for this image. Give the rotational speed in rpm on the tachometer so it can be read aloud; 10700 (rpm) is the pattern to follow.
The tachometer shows 2800 (rpm)
